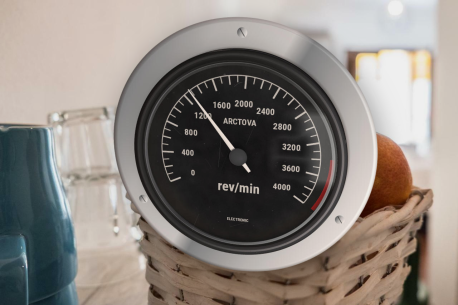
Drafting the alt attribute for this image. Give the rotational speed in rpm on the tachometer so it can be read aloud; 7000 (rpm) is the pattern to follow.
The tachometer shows 1300 (rpm)
